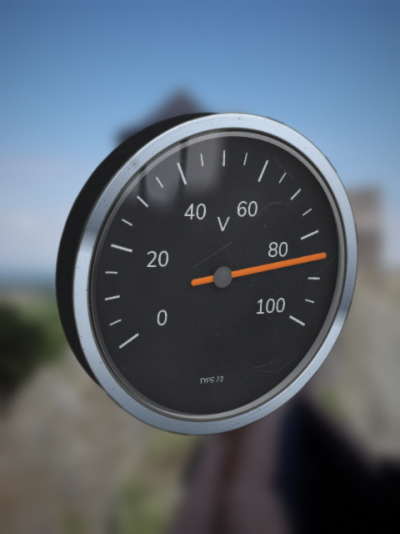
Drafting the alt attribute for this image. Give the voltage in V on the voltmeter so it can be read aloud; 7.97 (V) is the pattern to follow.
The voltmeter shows 85 (V)
